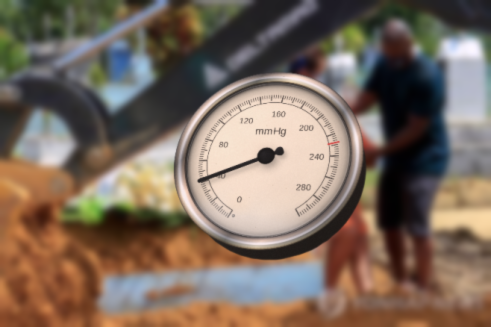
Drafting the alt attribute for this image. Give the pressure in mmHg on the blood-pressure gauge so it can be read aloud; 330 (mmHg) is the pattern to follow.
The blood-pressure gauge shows 40 (mmHg)
